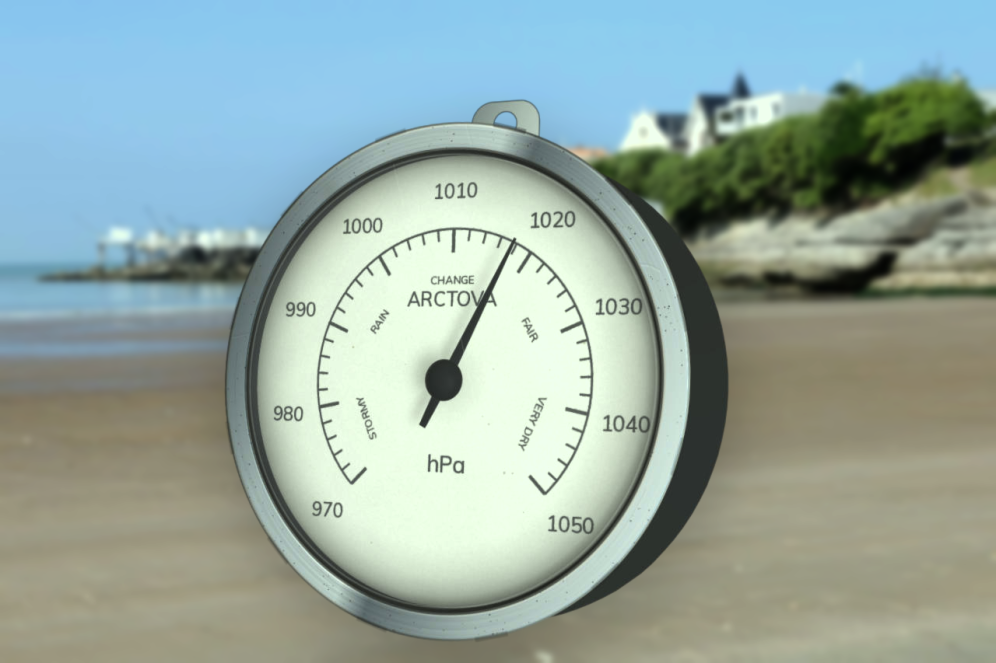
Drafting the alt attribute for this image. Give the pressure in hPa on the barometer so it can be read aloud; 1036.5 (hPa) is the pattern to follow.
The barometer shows 1018 (hPa)
